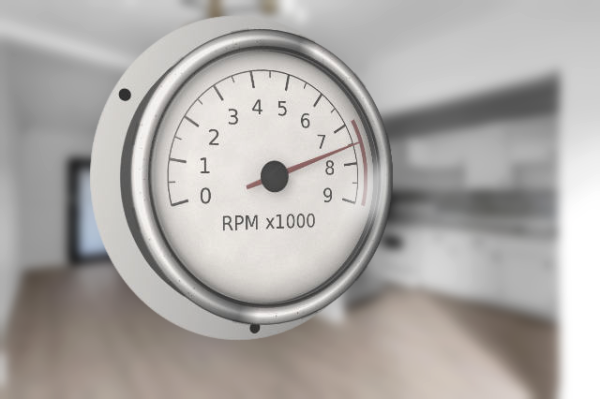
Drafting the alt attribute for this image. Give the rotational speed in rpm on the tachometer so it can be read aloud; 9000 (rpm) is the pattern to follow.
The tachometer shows 7500 (rpm)
